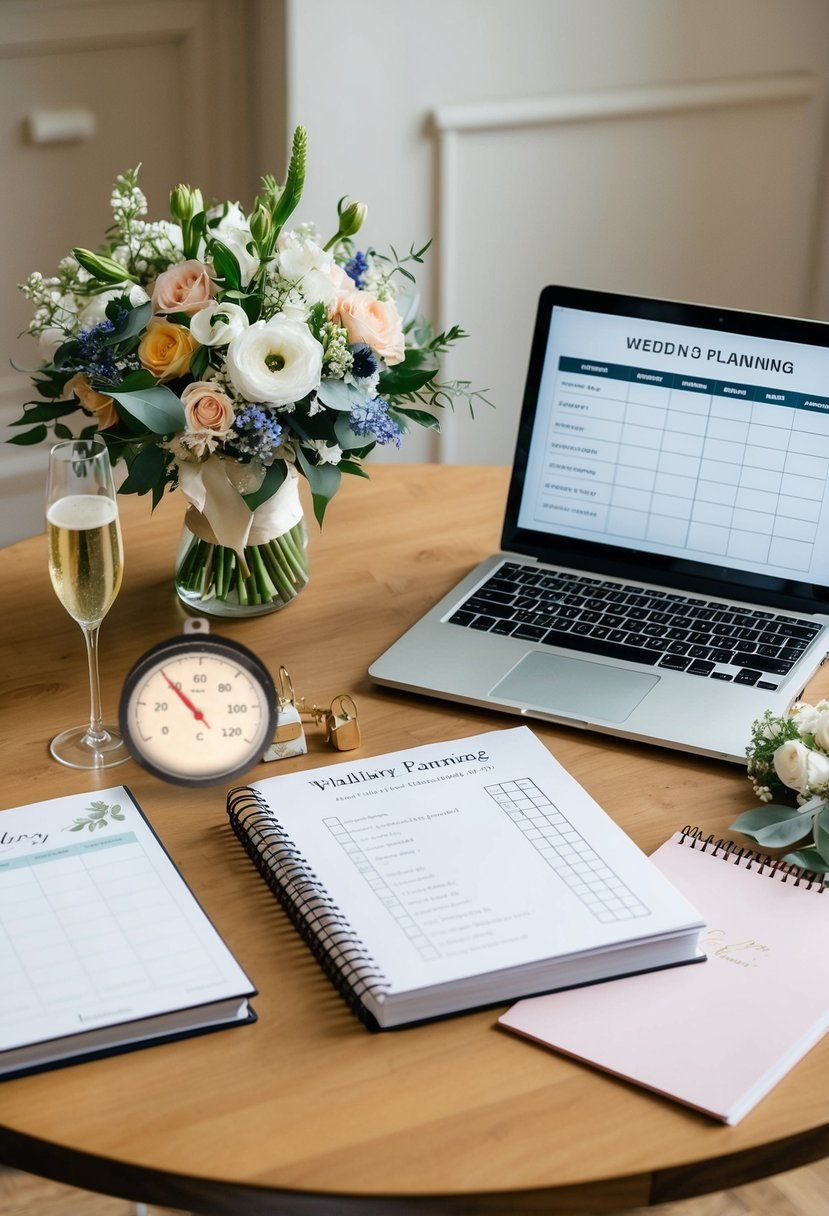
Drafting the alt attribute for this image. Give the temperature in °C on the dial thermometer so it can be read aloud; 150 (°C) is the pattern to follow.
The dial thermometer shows 40 (°C)
